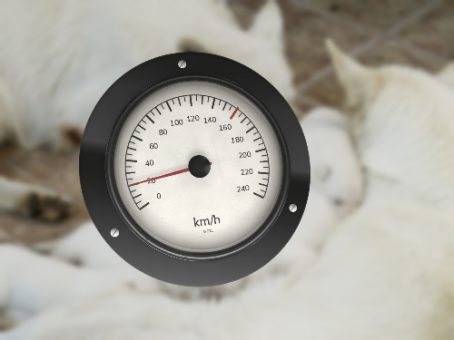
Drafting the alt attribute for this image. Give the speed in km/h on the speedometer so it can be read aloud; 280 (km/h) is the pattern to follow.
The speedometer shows 20 (km/h)
